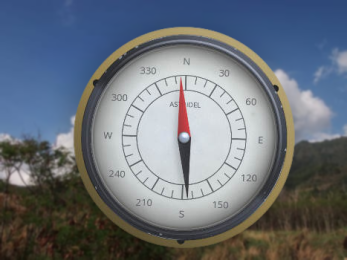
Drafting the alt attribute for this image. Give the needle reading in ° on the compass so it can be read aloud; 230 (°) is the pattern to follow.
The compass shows 355 (°)
